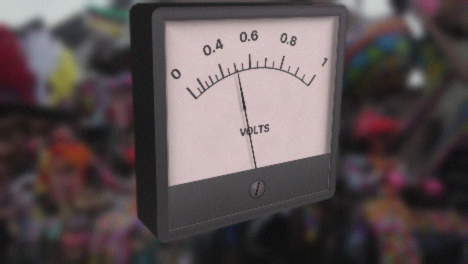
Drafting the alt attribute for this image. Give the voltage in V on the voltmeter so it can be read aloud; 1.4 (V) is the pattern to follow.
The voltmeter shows 0.5 (V)
